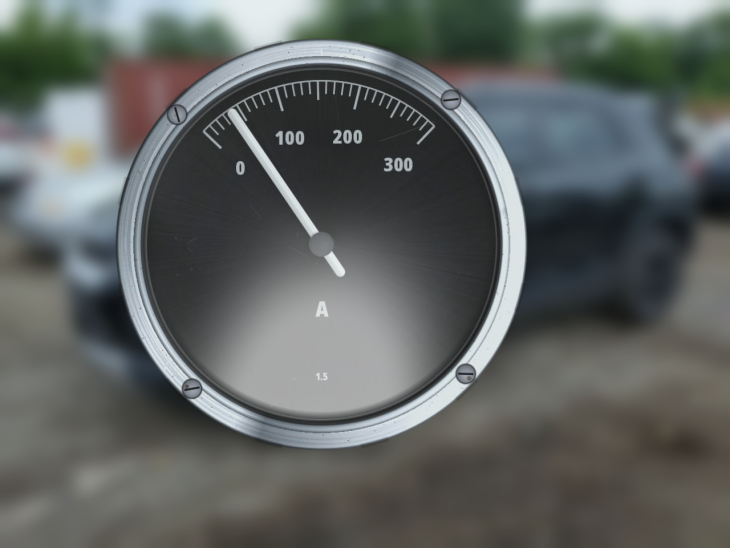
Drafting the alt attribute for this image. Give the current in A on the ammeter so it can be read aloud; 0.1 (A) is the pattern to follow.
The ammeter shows 40 (A)
